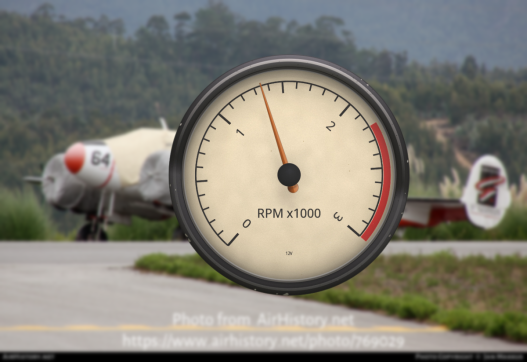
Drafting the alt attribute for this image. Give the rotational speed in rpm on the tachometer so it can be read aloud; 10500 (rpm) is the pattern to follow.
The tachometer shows 1350 (rpm)
